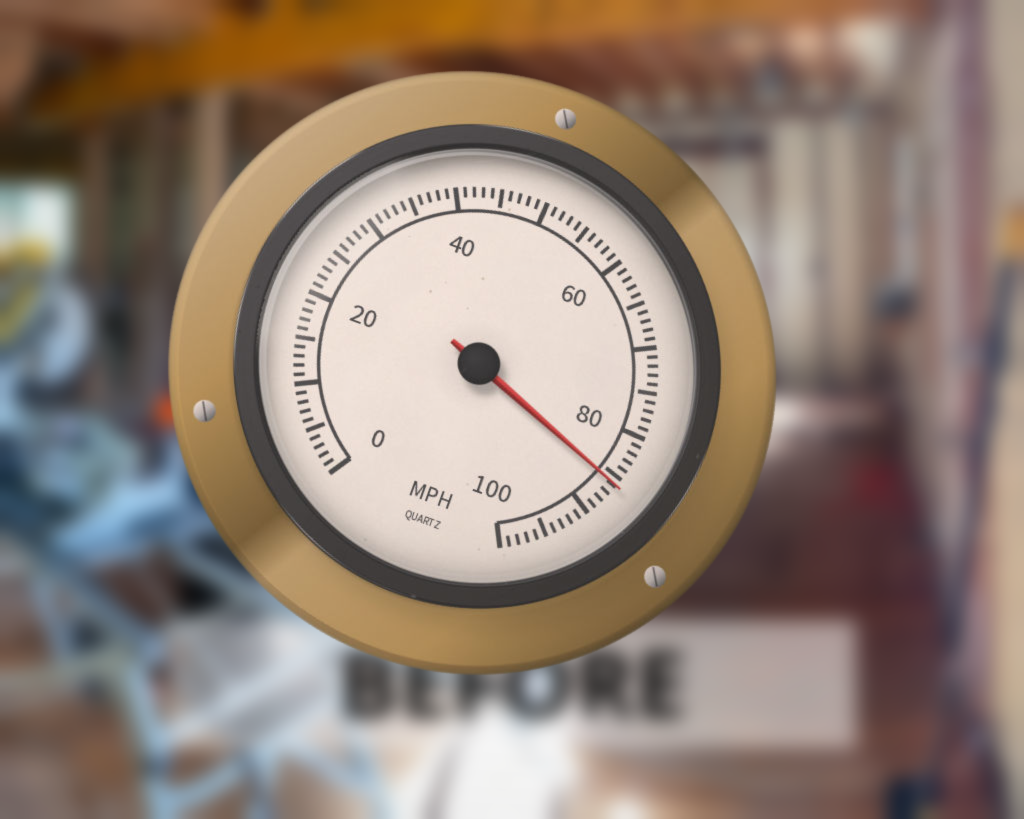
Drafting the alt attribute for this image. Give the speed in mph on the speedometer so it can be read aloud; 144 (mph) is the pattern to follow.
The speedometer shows 86 (mph)
